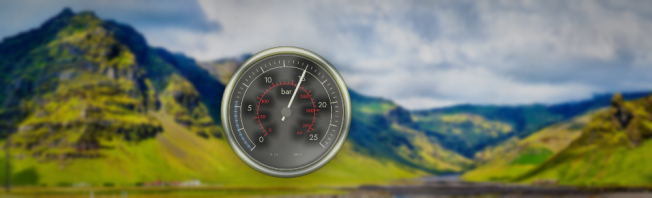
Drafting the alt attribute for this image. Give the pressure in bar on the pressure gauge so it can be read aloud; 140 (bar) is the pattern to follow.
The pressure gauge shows 15 (bar)
